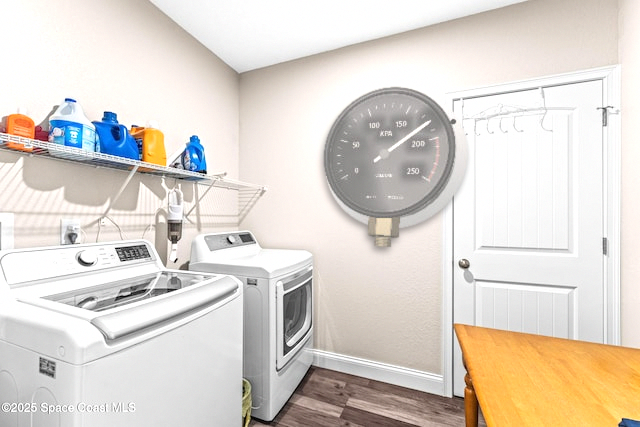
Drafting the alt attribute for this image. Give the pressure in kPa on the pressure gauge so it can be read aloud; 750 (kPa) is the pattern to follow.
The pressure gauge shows 180 (kPa)
